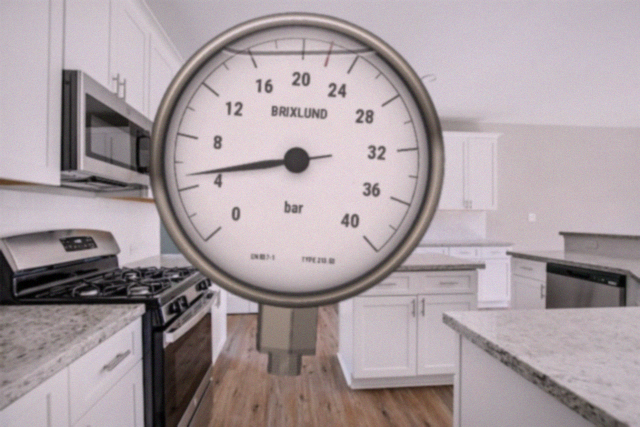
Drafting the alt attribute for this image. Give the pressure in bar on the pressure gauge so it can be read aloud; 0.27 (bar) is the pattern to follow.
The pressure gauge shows 5 (bar)
